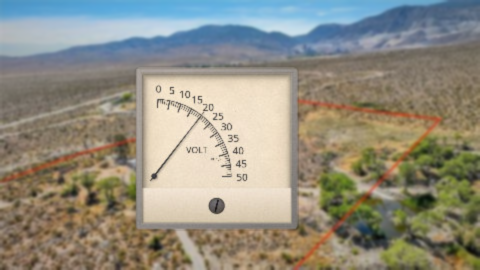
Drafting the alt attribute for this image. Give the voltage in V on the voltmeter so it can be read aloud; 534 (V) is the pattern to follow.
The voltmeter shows 20 (V)
